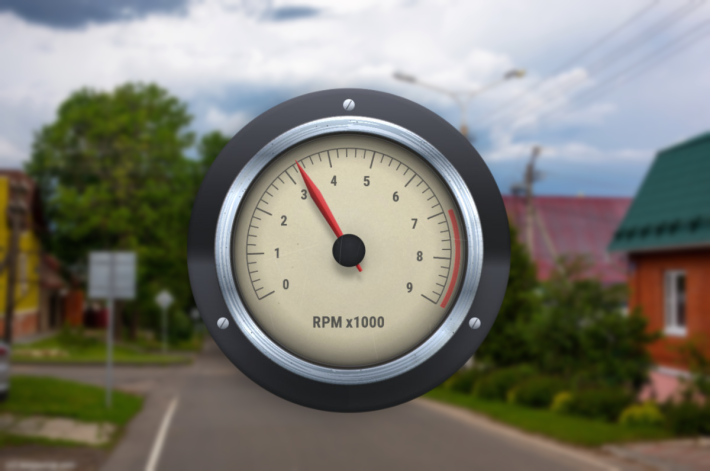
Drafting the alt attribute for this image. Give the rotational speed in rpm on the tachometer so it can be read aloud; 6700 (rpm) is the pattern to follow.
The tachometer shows 3300 (rpm)
